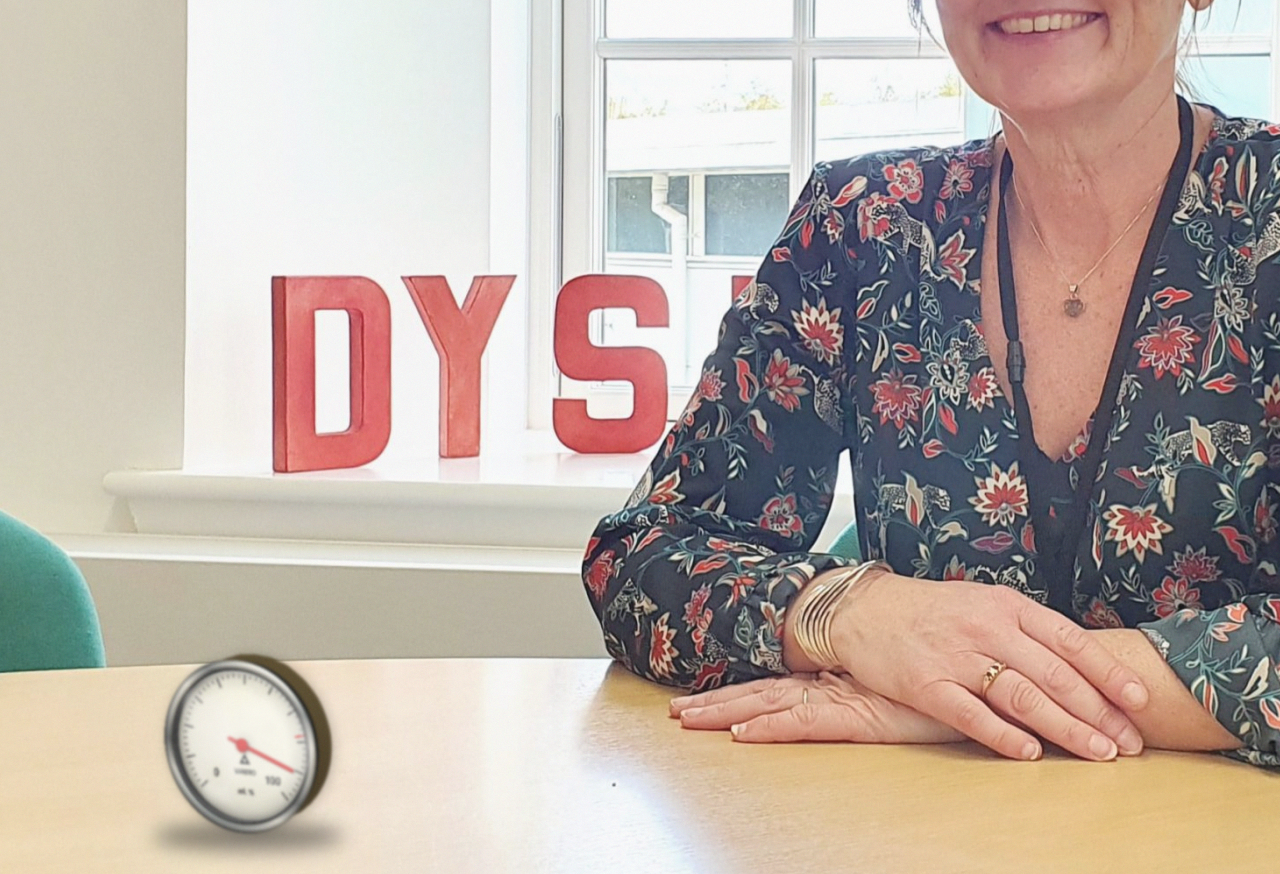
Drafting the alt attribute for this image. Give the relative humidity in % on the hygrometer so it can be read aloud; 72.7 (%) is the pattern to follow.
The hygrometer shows 90 (%)
